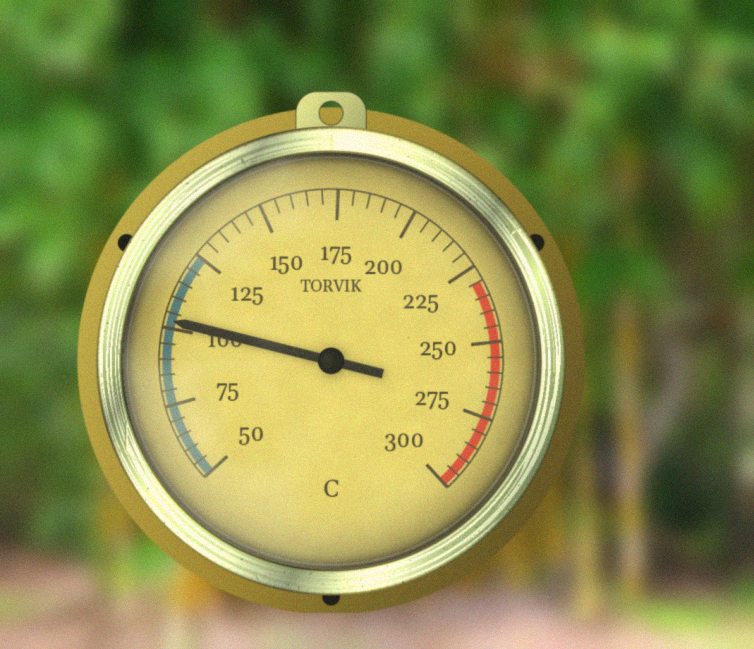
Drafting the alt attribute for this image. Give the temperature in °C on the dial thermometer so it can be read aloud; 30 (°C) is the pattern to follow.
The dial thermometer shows 102.5 (°C)
